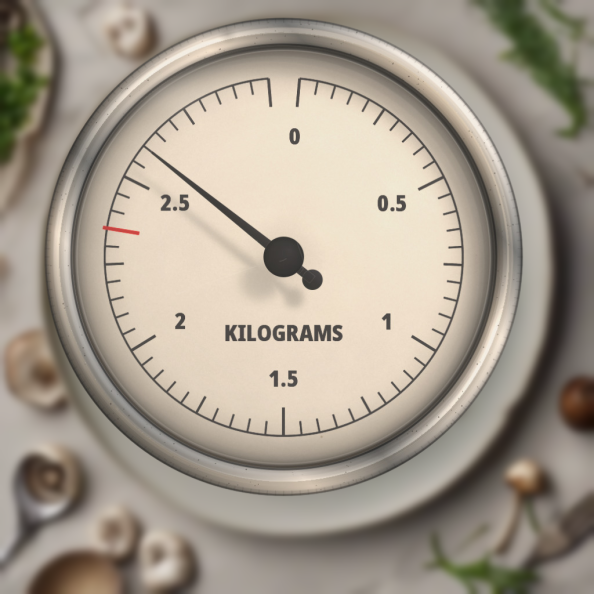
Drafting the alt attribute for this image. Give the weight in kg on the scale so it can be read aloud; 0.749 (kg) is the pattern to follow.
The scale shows 2.6 (kg)
